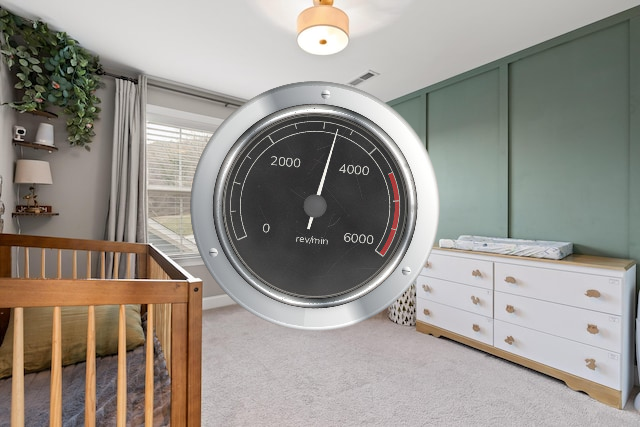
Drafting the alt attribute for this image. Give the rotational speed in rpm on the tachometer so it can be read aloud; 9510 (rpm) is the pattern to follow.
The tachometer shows 3250 (rpm)
